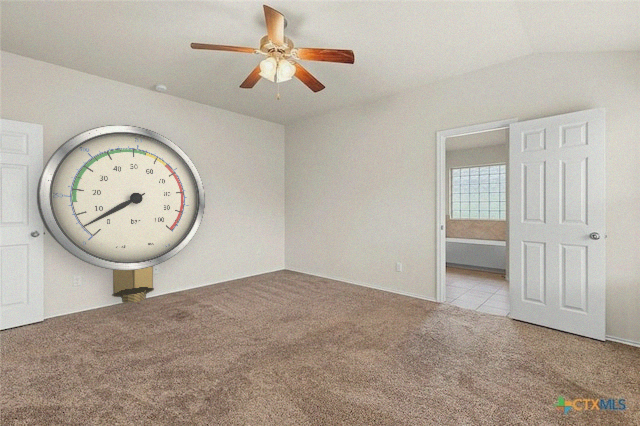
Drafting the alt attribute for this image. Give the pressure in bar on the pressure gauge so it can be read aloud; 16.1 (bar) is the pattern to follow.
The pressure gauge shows 5 (bar)
